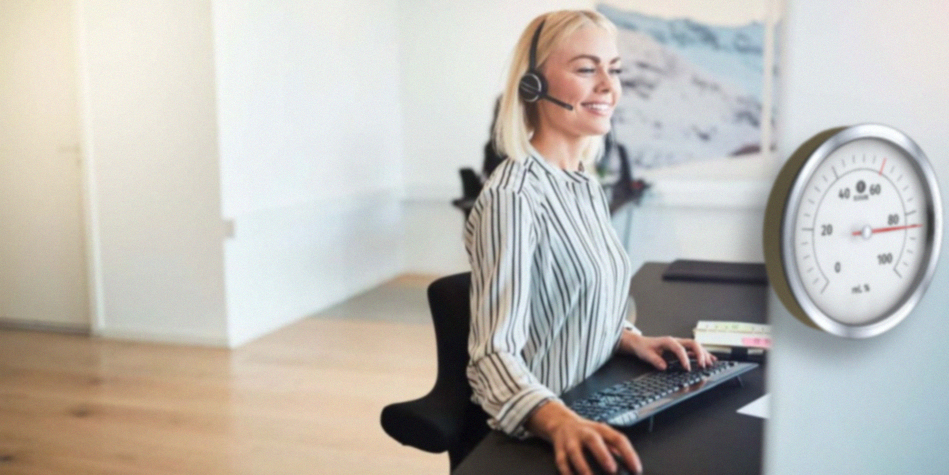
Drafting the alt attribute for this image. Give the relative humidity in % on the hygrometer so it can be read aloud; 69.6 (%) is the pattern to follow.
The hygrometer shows 84 (%)
